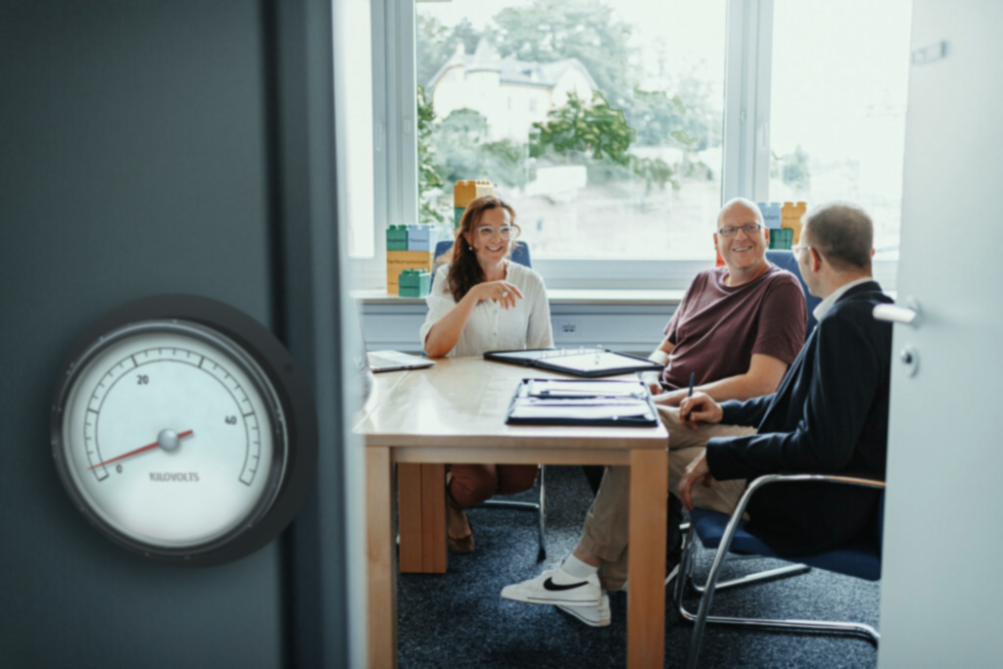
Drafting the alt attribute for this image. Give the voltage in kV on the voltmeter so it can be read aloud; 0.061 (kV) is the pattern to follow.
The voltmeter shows 2 (kV)
